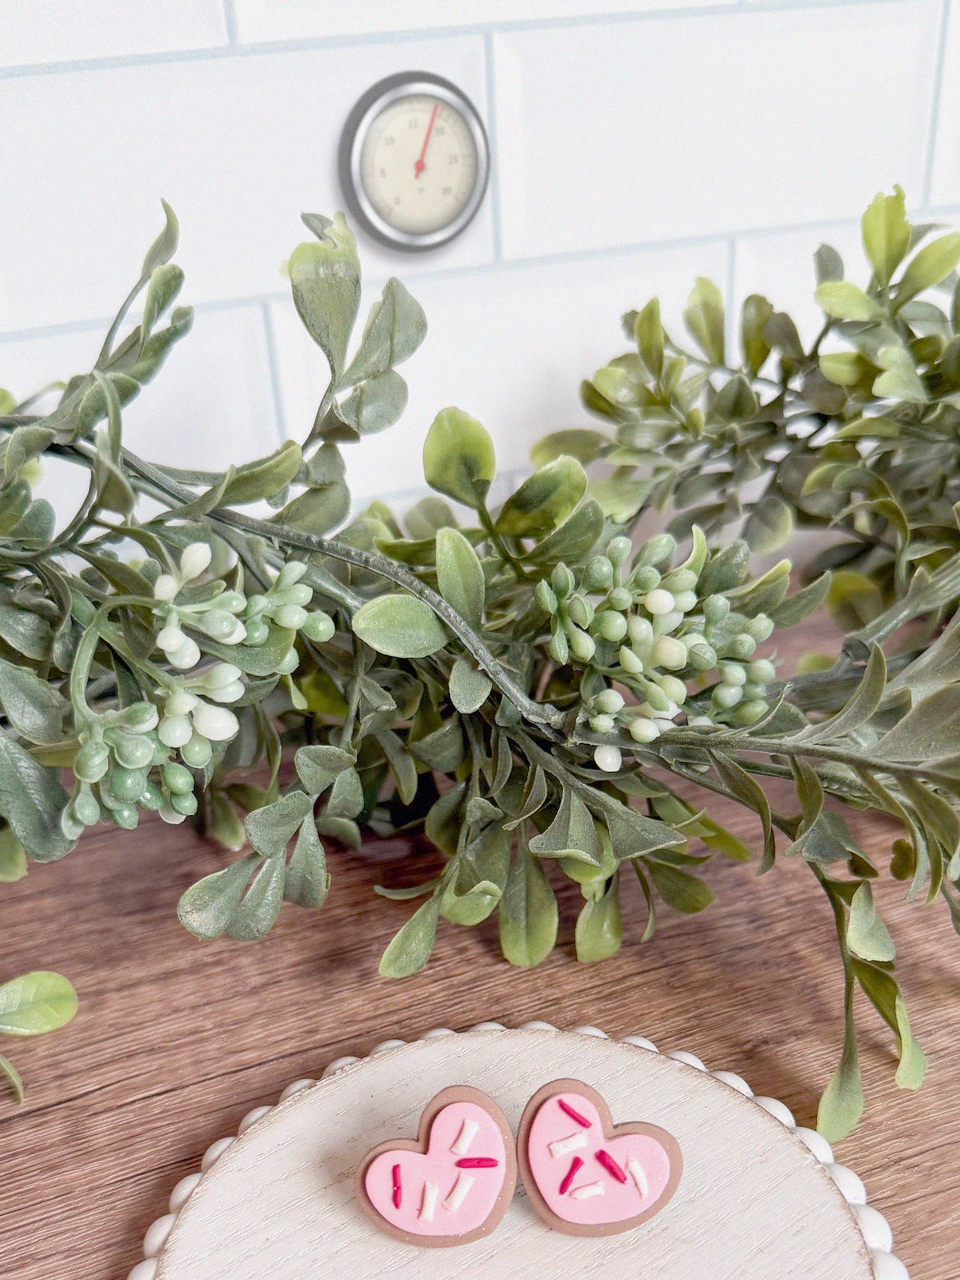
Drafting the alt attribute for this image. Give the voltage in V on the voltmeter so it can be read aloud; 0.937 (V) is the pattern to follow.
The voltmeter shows 18 (V)
